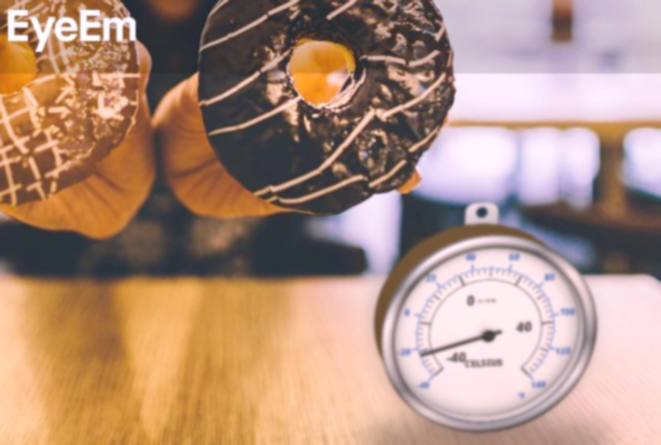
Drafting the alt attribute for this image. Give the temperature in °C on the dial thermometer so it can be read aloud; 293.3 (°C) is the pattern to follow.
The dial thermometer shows -30 (°C)
